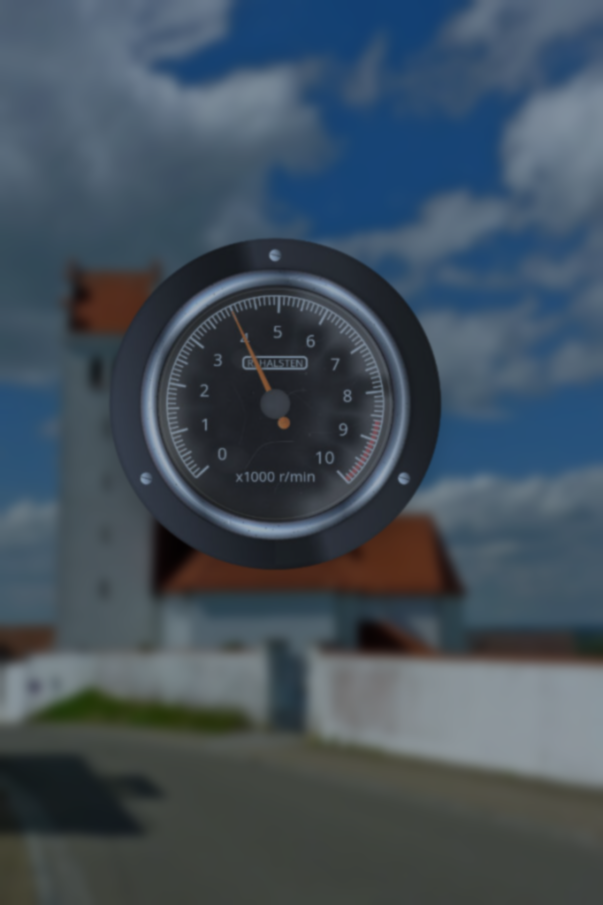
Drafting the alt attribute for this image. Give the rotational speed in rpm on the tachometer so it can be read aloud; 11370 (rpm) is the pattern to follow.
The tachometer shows 4000 (rpm)
